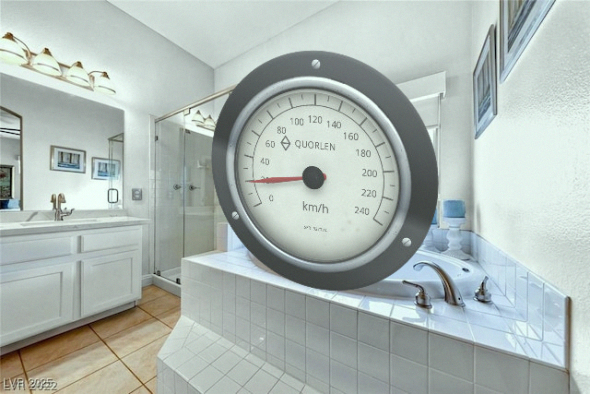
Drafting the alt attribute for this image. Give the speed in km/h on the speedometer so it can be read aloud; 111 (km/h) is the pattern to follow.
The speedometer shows 20 (km/h)
